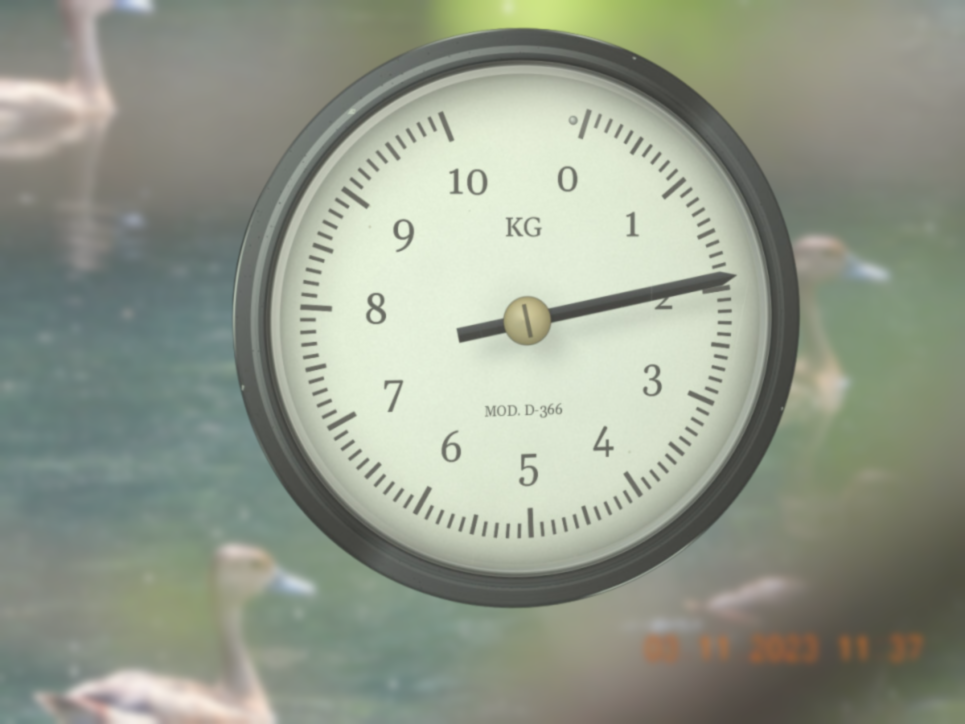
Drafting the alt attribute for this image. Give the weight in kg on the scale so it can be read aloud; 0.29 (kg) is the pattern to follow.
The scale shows 1.9 (kg)
